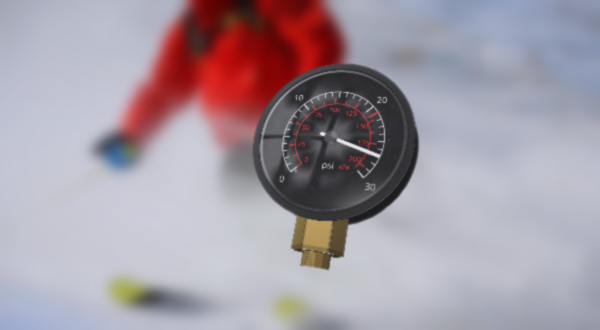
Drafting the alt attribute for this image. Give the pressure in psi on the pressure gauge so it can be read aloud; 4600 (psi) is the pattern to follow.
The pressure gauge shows 27 (psi)
